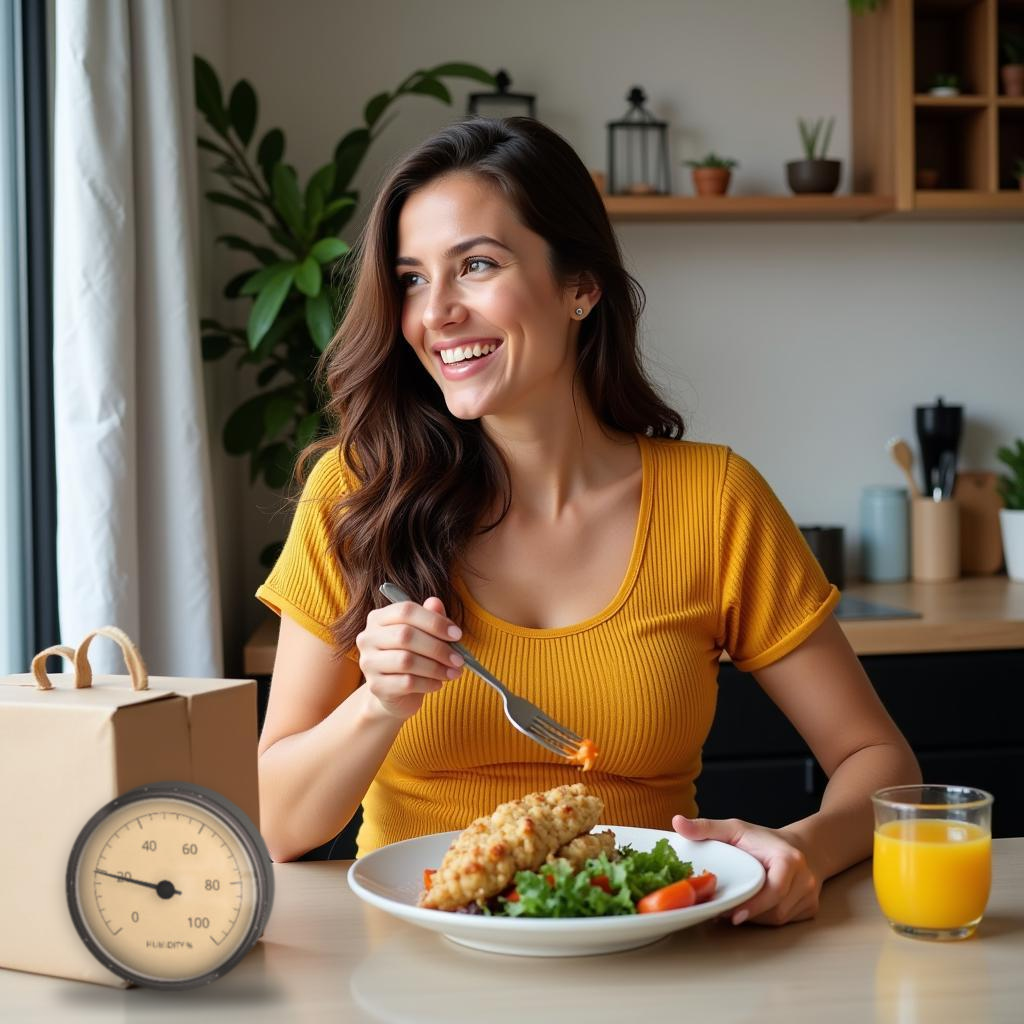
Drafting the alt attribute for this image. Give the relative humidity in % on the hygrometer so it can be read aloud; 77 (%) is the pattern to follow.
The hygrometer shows 20 (%)
